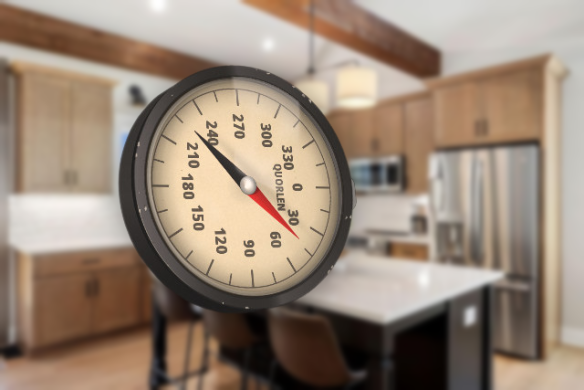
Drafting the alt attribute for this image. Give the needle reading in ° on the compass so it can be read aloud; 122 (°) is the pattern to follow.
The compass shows 45 (°)
